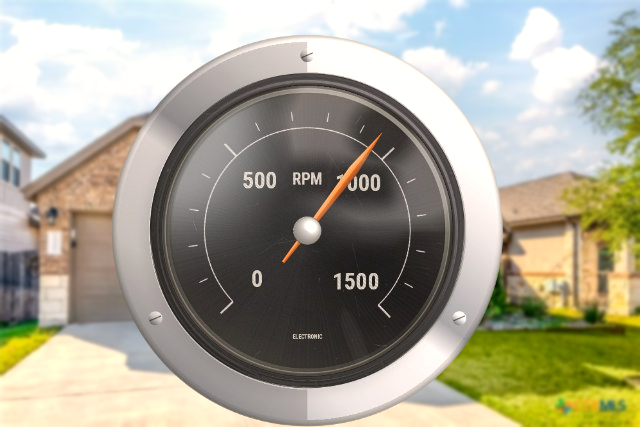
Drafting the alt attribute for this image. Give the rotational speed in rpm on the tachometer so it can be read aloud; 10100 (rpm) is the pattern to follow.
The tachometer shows 950 (rpm)
